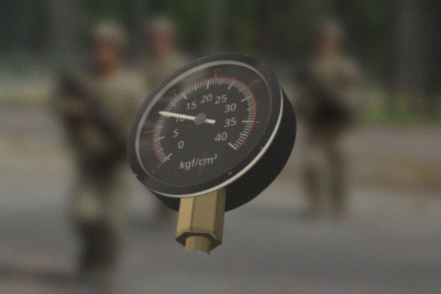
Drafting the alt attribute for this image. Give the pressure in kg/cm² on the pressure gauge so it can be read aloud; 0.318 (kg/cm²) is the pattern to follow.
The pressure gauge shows 10 (kg/cm²)
